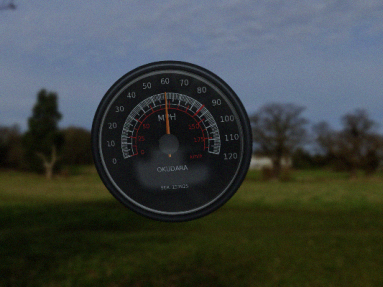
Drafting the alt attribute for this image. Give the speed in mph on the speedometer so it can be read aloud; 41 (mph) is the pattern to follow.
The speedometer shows 60 (mph)
